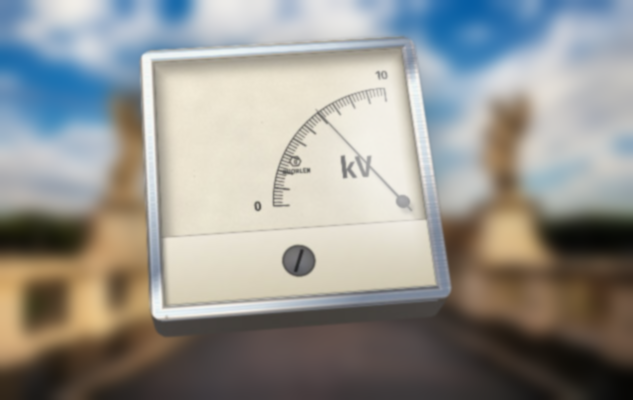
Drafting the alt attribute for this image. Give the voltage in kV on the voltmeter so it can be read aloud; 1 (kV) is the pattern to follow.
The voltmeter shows 6 (kV)
